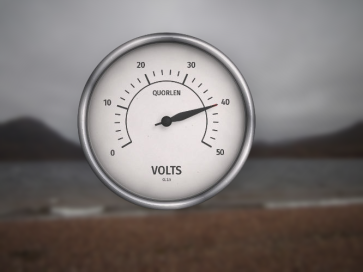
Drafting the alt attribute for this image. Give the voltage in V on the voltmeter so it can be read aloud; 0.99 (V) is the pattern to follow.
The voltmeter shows 40 (V)
